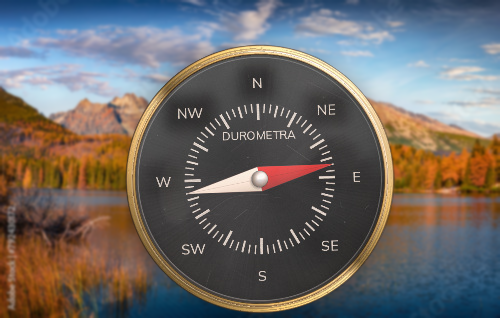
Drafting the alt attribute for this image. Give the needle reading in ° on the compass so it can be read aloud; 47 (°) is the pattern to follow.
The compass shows 80 (°)
